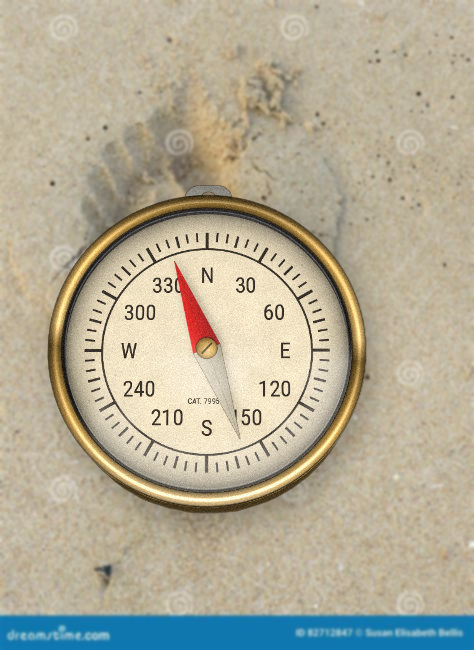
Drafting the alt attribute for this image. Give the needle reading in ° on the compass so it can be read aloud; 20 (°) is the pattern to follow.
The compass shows 340 (°)
